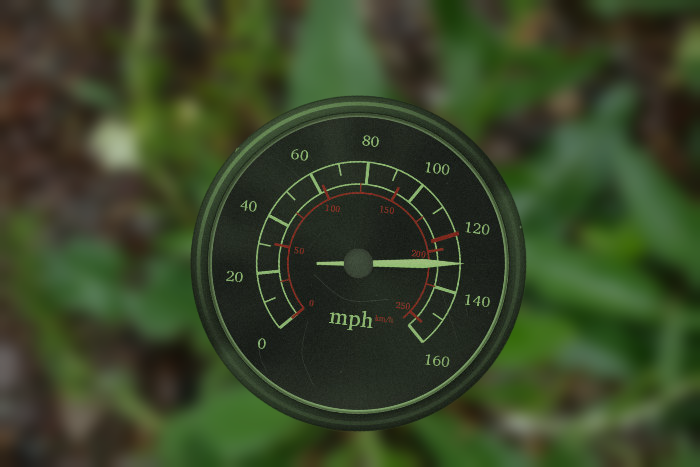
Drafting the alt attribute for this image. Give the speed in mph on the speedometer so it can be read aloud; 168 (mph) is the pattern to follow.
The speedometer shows 130 (mph)
